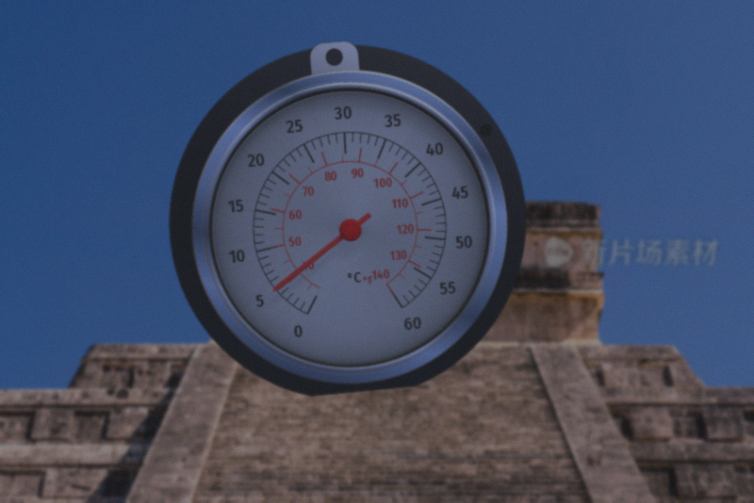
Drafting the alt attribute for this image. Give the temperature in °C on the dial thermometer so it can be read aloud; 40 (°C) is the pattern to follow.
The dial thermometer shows 5 (°C)
